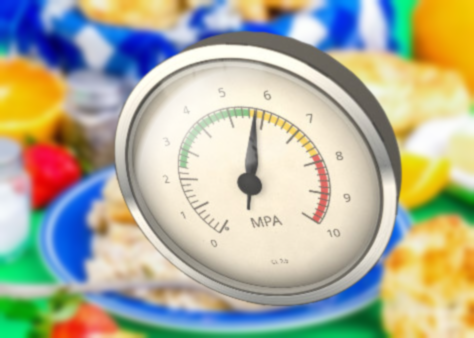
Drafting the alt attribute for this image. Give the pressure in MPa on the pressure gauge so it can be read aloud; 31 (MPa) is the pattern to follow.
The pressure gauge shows 5.8 (MPa)
